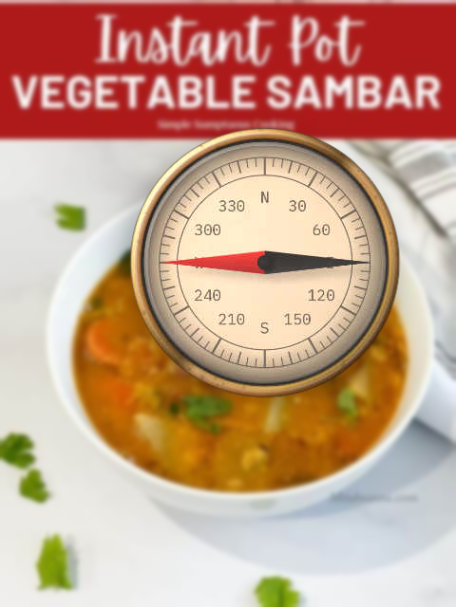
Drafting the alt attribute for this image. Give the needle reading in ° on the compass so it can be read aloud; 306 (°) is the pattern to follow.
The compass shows 270 (°)
